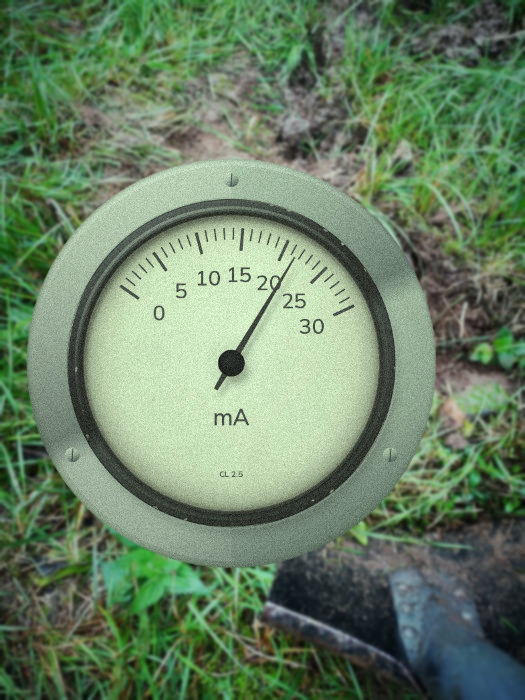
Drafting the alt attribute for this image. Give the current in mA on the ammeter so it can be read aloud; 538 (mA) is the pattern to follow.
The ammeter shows 21.5 (mA)
